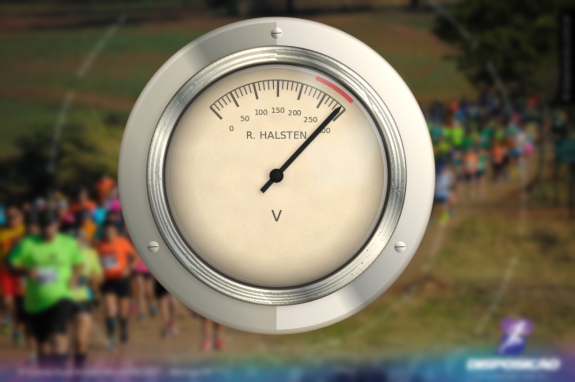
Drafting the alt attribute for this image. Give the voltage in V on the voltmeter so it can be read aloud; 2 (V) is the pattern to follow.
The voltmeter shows 290 (V)
